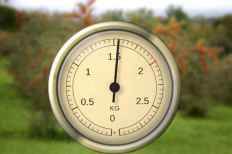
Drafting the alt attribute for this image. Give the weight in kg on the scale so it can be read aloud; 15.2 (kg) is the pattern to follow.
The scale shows 1.55 (kg)
